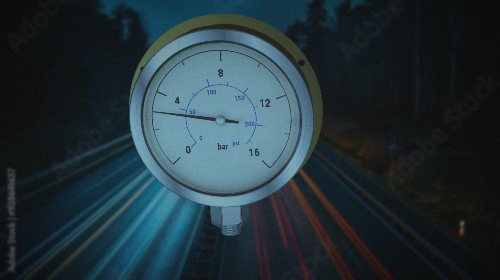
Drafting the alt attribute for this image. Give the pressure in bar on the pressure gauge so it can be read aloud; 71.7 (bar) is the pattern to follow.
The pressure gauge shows 3 (bar)
